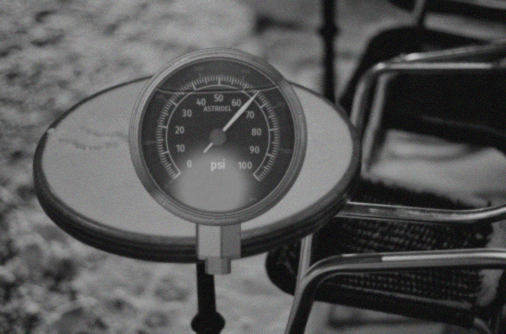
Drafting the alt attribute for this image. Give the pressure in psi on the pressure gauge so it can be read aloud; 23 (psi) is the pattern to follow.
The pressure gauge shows 65 (psi)
